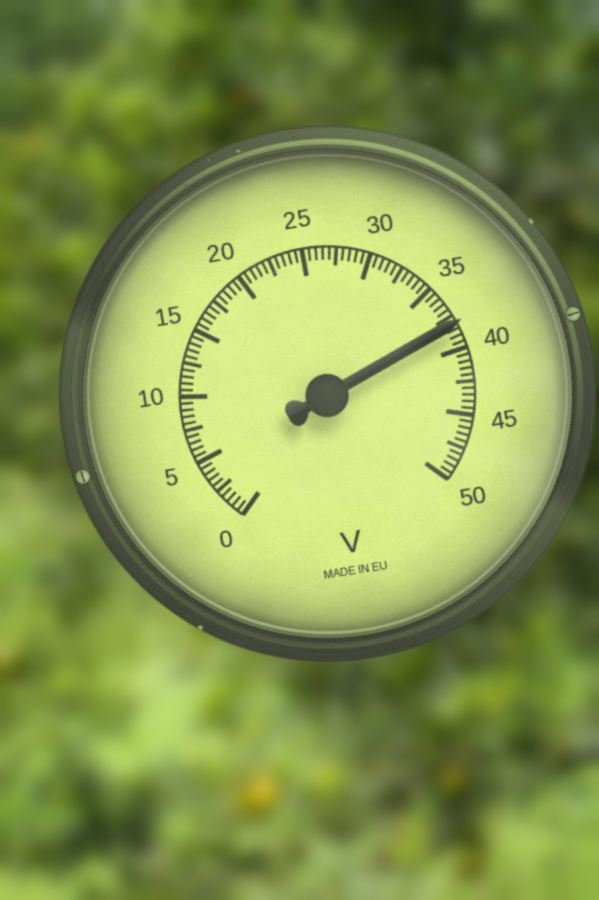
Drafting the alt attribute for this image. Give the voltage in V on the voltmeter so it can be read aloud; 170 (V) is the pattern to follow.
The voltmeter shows 38 (V)
